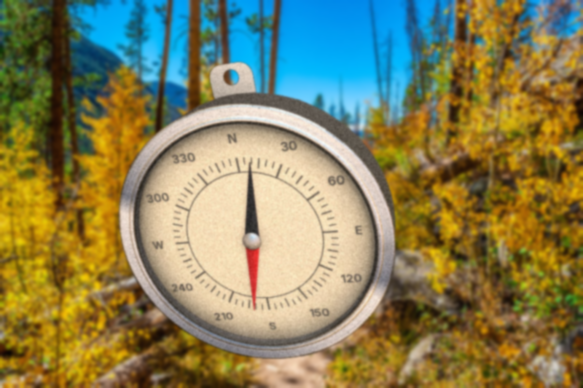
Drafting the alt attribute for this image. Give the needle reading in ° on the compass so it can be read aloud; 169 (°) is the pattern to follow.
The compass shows 190 (°)
